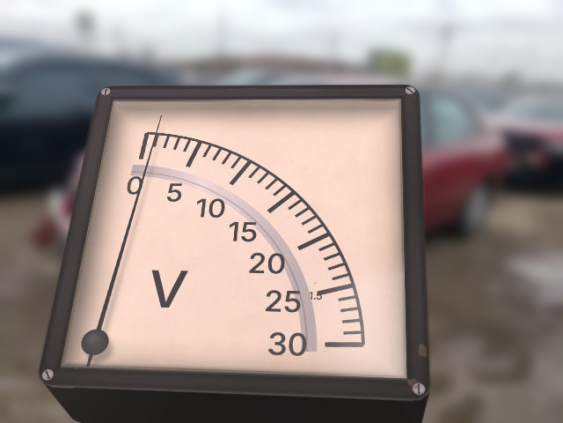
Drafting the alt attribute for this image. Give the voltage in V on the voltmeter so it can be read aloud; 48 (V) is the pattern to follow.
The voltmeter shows 1 (V)
